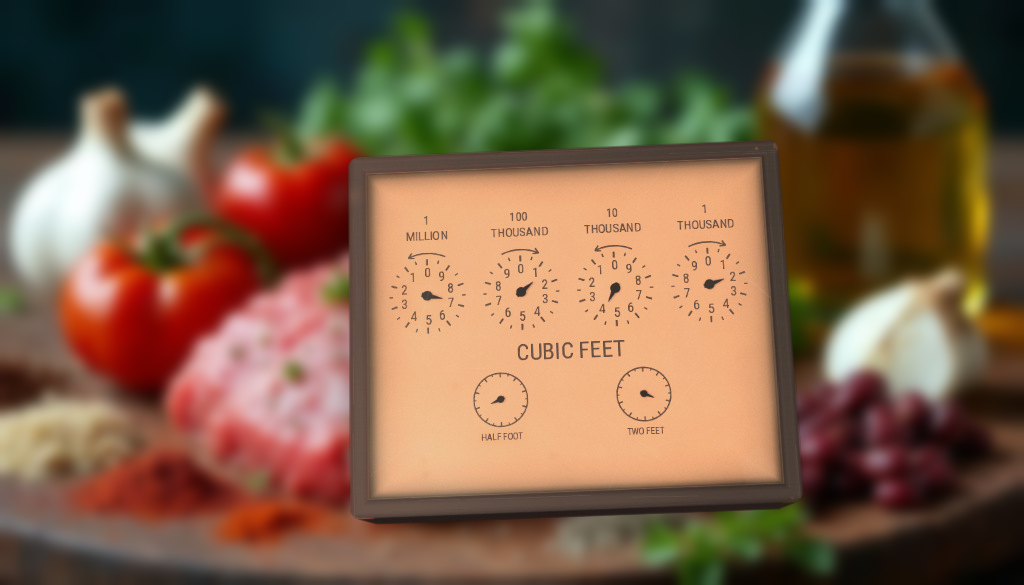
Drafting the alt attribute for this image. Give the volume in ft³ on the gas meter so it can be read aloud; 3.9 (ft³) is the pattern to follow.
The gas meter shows 714200 (ft³)
